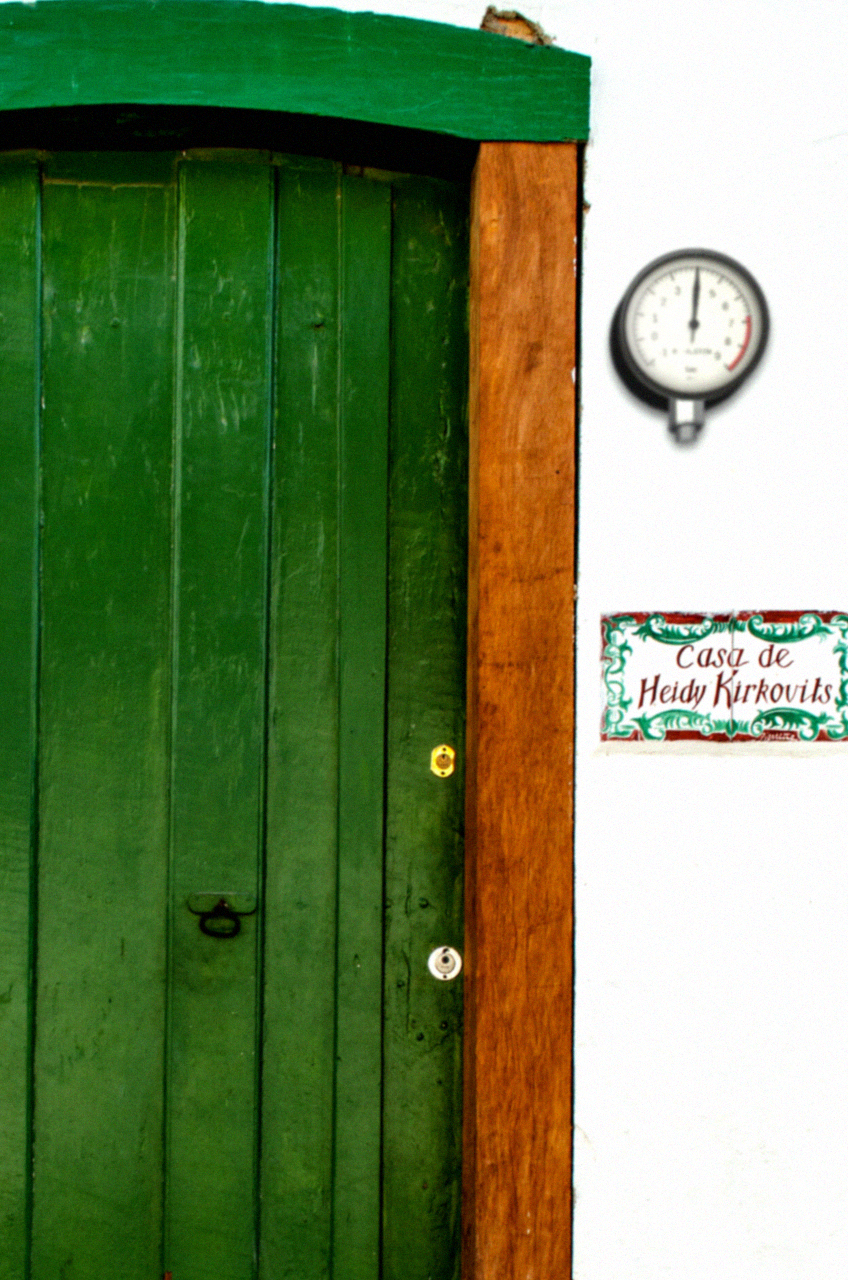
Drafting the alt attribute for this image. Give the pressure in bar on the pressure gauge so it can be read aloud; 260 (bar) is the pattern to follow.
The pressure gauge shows 4 (bar)
